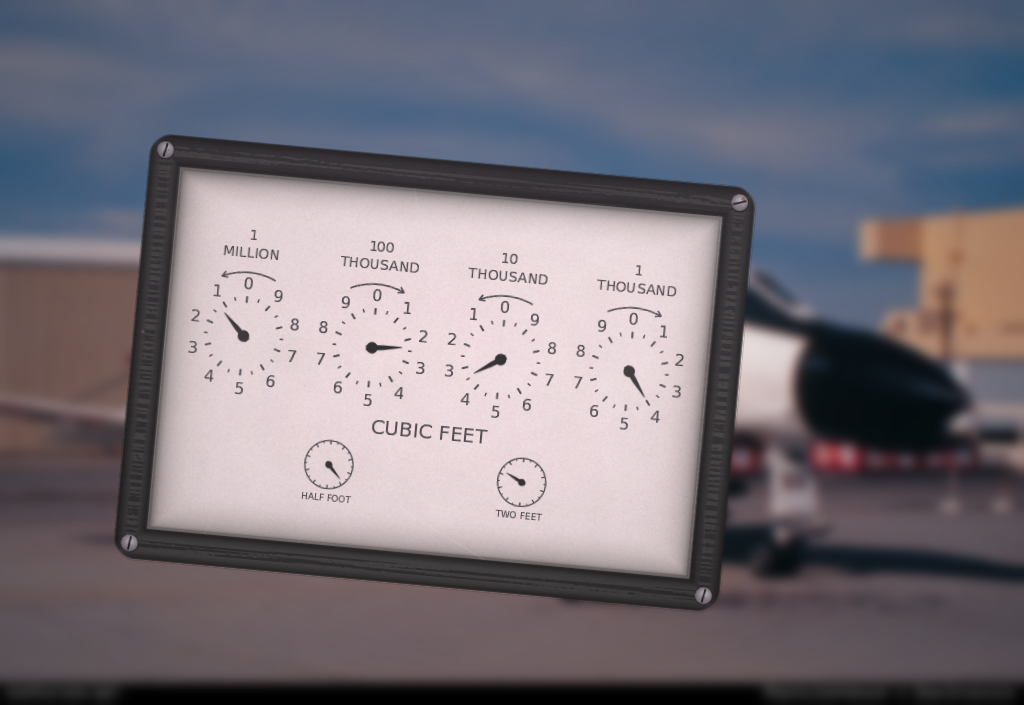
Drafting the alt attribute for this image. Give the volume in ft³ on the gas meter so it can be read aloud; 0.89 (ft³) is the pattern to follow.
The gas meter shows 123400 (ft³)
